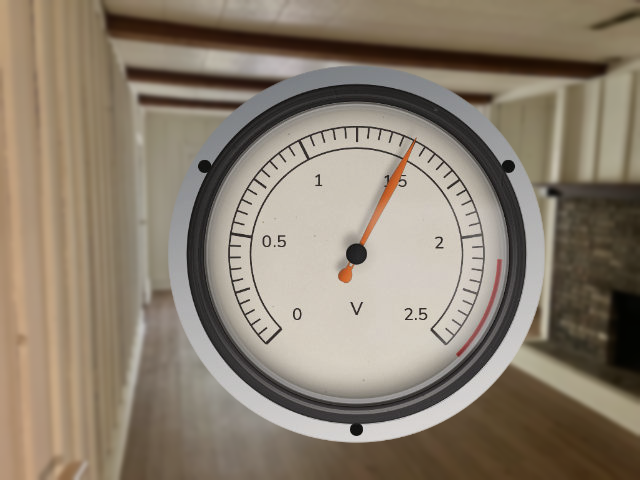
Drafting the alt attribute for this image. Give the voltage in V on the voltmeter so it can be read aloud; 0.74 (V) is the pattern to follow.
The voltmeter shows 1.5 (V)
